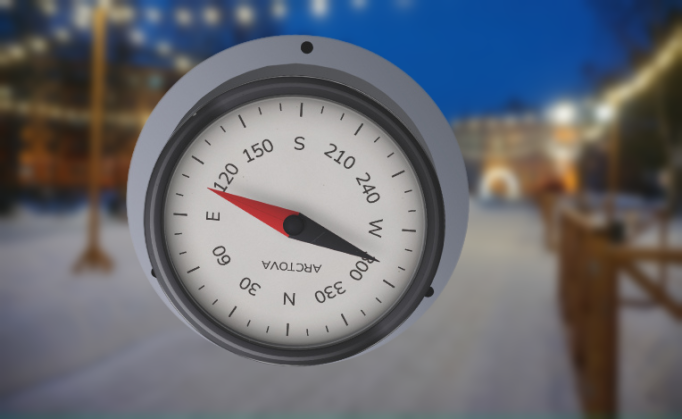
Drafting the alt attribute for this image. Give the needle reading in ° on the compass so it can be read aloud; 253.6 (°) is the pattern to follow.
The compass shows 110 (°)
